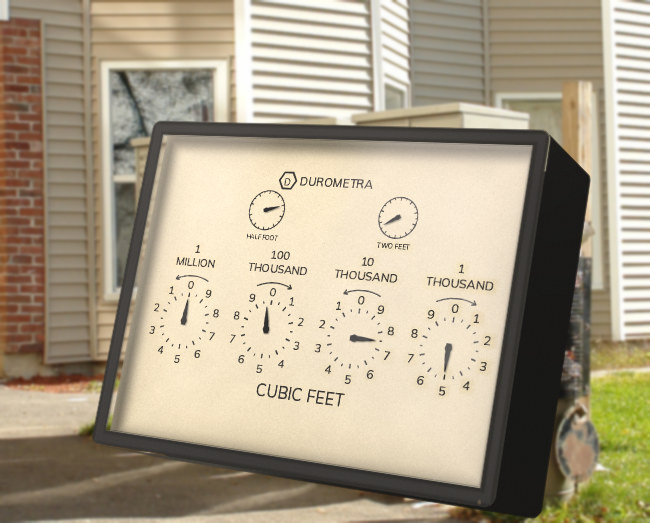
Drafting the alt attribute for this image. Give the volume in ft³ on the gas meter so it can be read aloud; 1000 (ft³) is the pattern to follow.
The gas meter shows 997500 (ft³)
